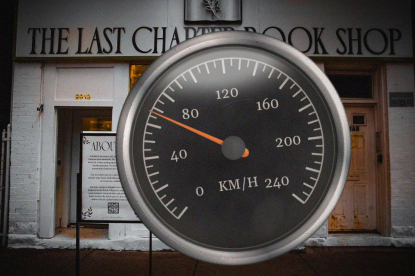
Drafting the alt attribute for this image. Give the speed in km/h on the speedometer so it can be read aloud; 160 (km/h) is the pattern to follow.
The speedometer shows 67.5 (km/h)
